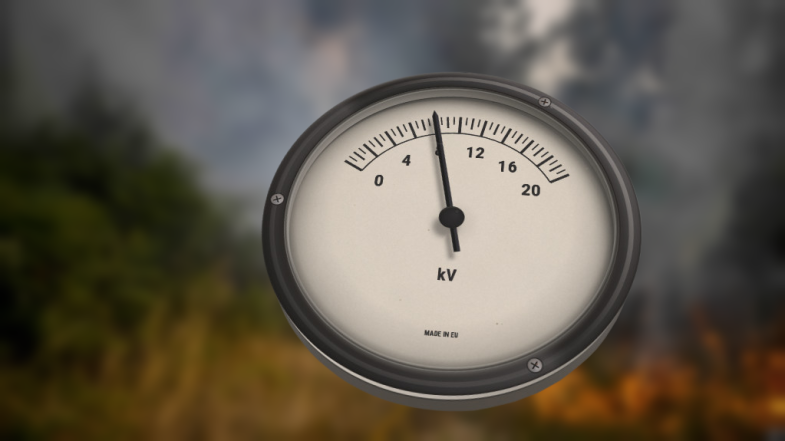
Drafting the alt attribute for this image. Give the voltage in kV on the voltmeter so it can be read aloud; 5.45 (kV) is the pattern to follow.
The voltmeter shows 8 (kV)
